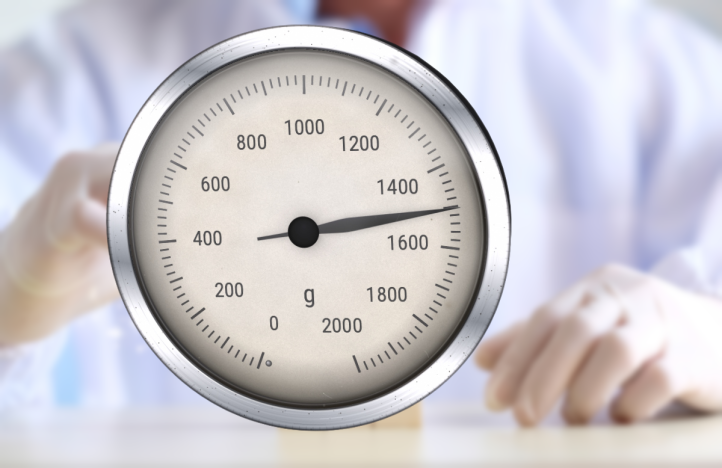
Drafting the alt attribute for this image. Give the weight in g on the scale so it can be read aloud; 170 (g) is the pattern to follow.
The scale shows 1500 (g)
